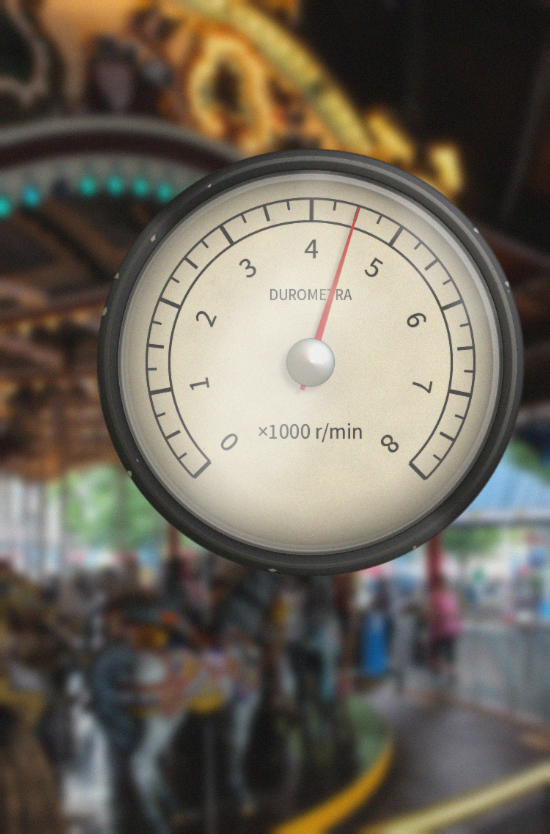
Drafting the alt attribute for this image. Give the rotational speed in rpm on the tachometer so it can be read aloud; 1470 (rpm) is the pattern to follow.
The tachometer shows 4500 (rpm)
